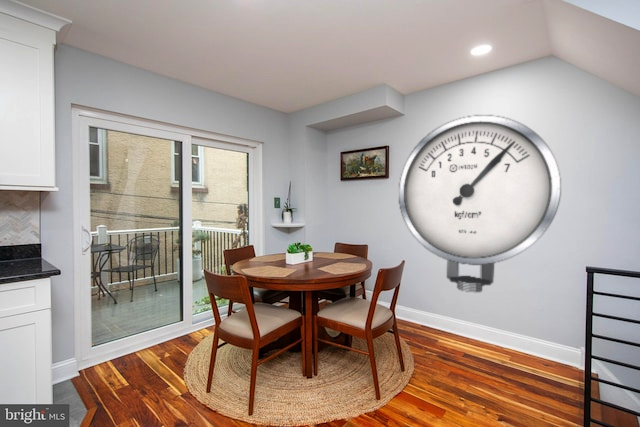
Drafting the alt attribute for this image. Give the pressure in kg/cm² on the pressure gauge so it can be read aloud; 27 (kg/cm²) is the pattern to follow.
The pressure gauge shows 6 (kg/cm²)
